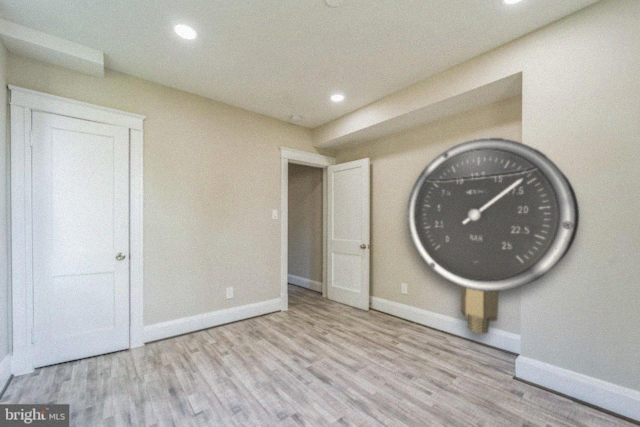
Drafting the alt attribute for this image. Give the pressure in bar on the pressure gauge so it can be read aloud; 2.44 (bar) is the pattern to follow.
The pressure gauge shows 17 (bar)
